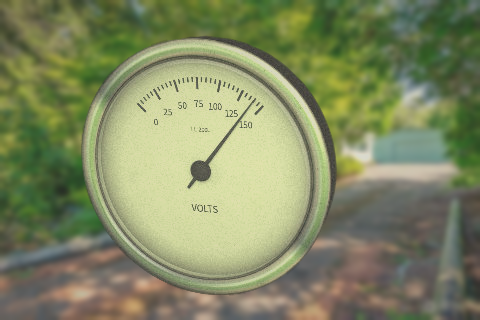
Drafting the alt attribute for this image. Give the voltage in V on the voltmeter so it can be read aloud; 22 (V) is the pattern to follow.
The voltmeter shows 140 (V)
